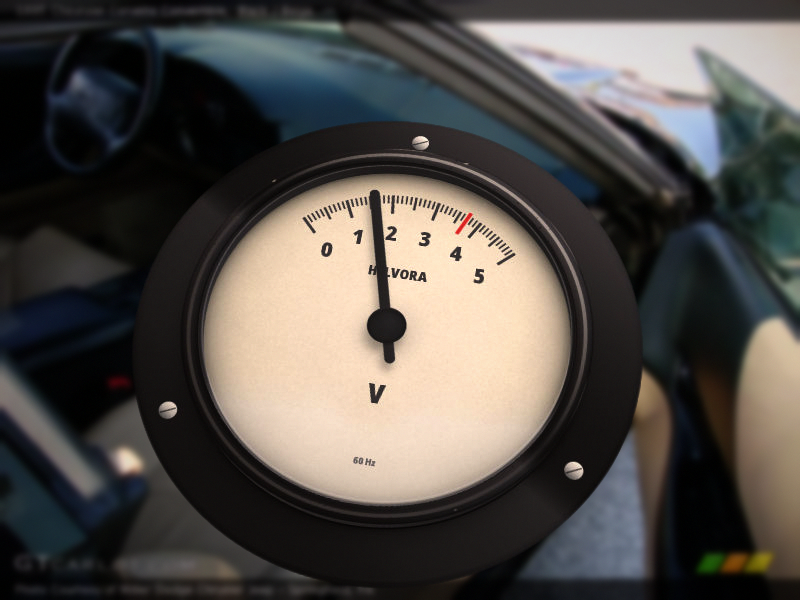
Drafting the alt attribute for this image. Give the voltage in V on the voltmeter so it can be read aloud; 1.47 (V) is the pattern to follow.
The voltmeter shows 1.6 (V)
